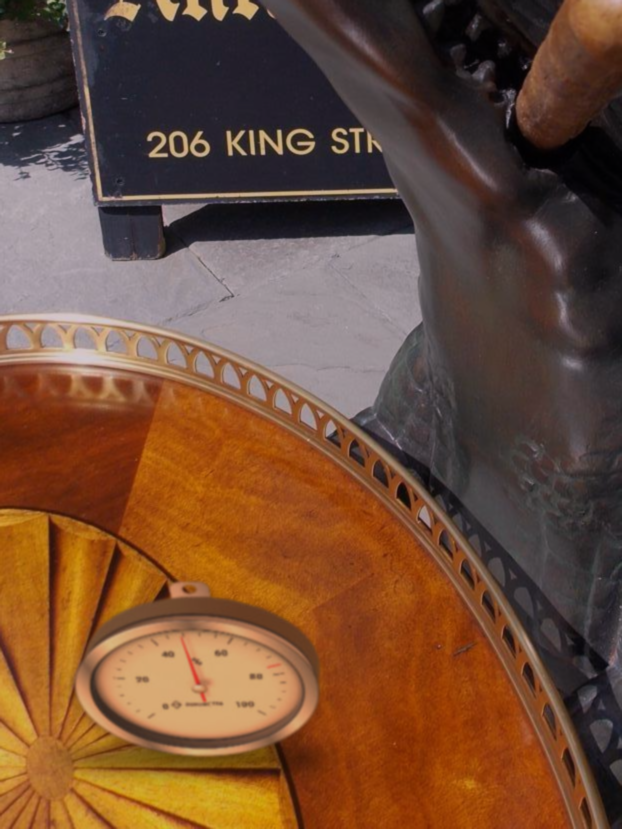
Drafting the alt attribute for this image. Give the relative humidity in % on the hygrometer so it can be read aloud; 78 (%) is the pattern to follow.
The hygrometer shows 48 (%)
